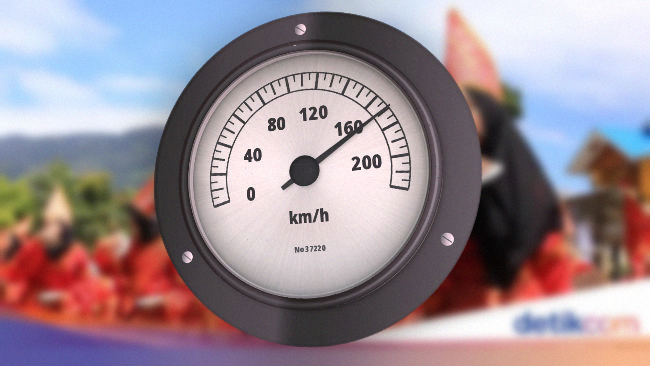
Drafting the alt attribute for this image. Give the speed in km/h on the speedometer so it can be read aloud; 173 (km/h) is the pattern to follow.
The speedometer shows 170 (km/h)
